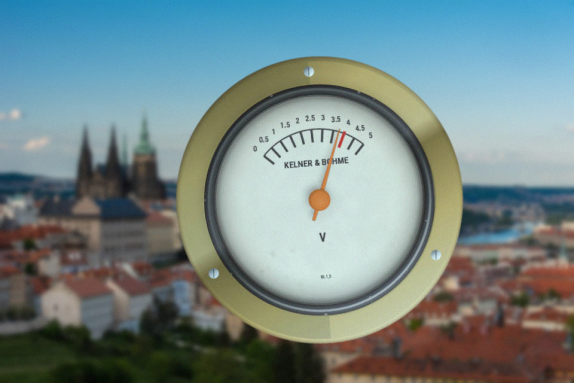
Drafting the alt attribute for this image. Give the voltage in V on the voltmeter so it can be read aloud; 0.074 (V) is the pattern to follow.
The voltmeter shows 3.75 (V)
